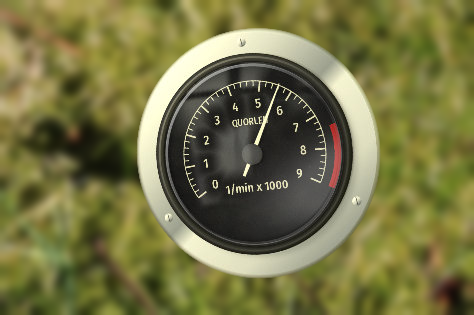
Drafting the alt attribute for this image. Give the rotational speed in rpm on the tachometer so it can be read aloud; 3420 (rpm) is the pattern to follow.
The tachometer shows 5600 (rpm)
